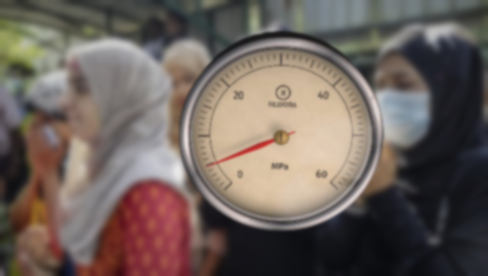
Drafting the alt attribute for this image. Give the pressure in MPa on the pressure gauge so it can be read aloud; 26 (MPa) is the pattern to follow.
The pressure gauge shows 5 (MPa)
